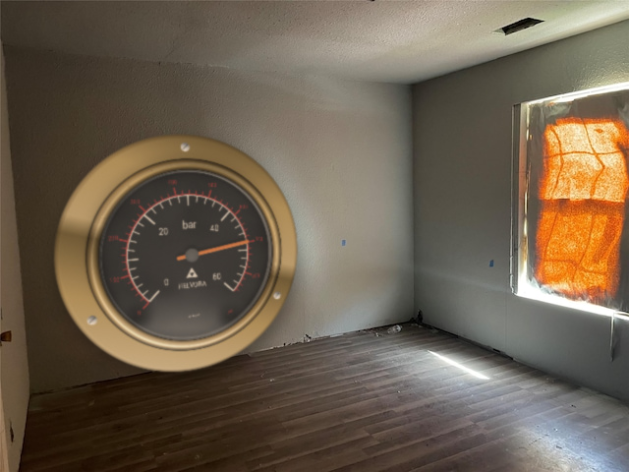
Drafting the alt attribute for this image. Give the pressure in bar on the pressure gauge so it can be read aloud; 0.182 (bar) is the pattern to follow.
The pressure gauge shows 48 (bar)
